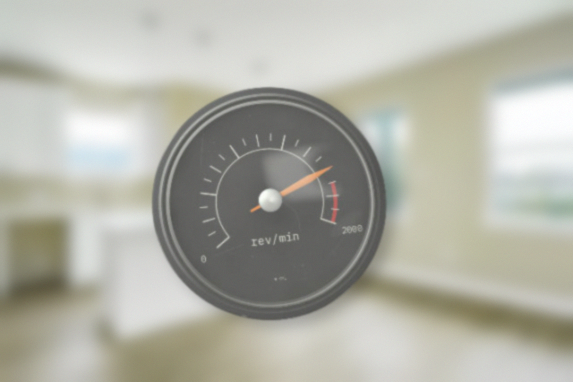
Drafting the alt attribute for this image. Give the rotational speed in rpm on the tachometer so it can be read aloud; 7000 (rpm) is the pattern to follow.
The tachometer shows 1600 (rpm)
